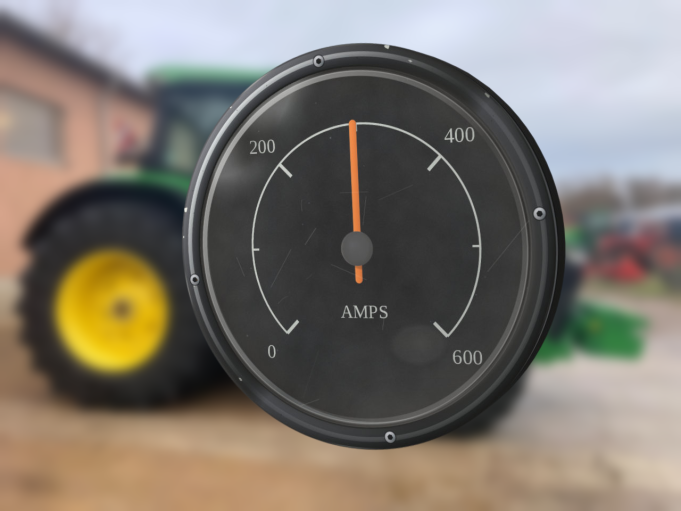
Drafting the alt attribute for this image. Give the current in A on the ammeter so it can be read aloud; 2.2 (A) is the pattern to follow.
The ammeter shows 300 (A)
